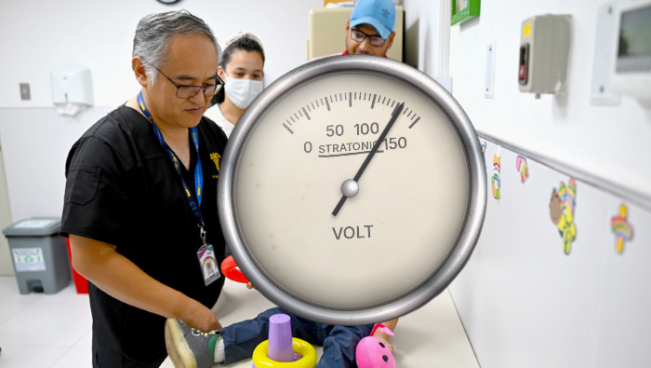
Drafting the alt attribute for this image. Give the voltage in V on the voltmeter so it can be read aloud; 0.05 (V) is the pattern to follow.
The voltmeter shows 130 (V)
